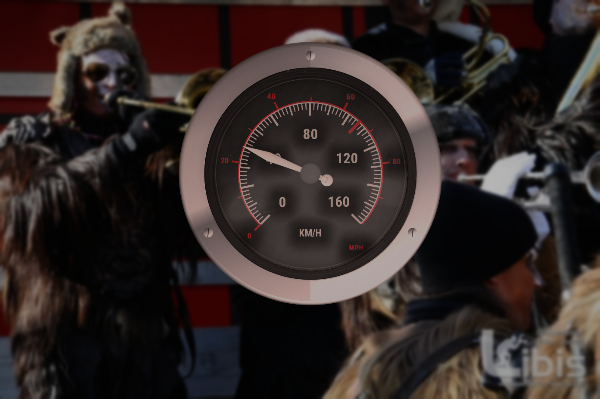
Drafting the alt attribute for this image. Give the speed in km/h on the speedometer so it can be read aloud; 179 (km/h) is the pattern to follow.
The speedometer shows 40 (km/h)
